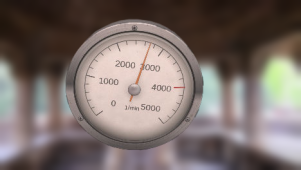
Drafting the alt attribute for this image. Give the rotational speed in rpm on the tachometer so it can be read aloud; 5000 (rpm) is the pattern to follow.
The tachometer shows 2700 (rpm)
